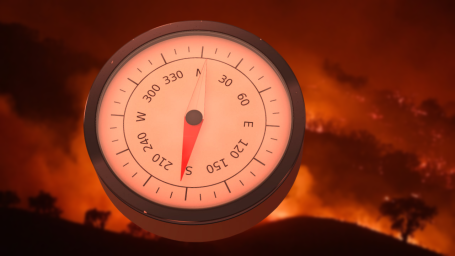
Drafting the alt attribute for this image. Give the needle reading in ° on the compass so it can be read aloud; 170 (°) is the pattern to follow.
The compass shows 185 (°)
